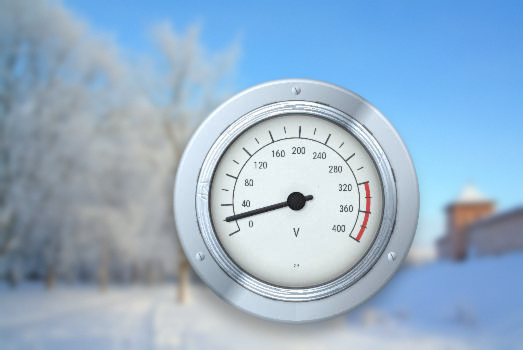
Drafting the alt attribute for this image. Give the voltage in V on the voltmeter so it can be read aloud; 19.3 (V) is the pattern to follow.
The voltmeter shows 20 (V)
